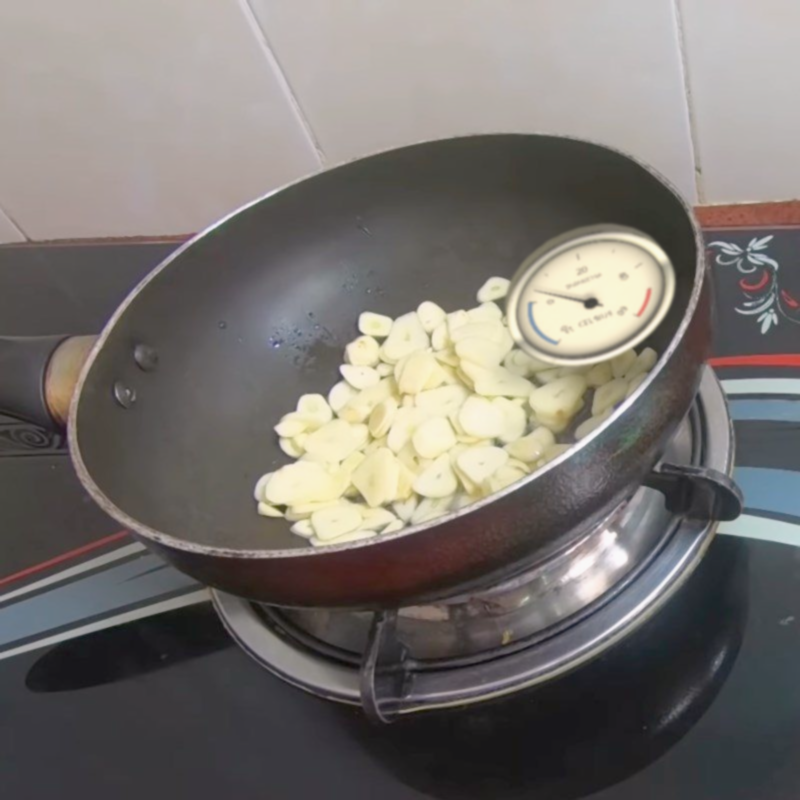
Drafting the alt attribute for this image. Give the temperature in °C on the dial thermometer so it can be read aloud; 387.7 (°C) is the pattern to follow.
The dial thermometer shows 5 (°C)
